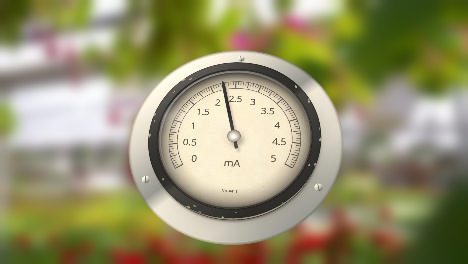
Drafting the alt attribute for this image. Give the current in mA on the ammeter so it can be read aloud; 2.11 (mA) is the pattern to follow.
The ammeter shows 2.25 (mA)
